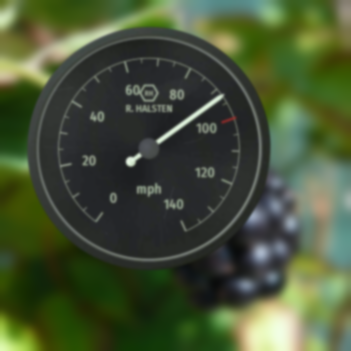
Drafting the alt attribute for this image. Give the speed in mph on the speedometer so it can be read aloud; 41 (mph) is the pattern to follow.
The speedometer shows 92.5 (mph)
